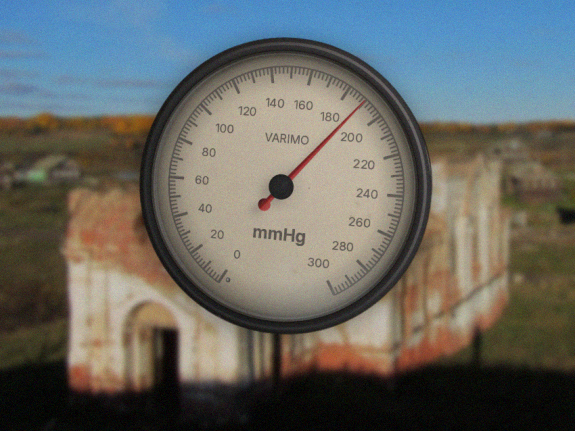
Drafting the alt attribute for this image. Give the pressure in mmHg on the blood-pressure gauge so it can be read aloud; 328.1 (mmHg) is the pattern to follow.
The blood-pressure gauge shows 190 (mmHg)
